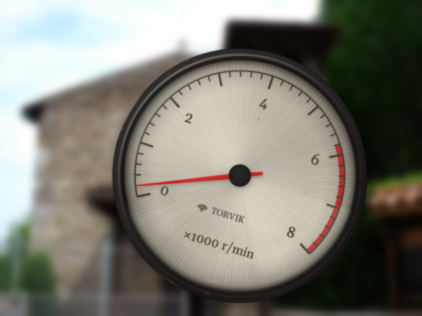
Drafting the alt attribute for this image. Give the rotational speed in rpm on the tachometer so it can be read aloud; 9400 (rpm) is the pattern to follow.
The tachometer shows 200 (rpm)
